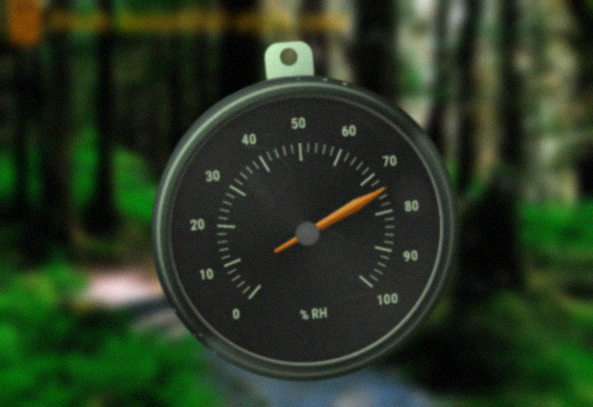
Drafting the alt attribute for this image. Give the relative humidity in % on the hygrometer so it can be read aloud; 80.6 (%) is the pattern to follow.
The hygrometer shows 74 (%)
